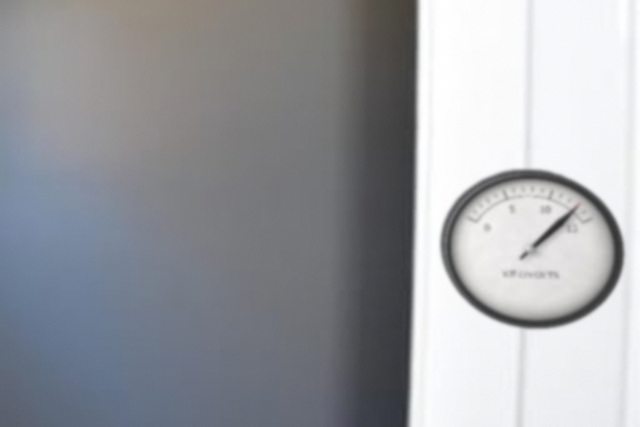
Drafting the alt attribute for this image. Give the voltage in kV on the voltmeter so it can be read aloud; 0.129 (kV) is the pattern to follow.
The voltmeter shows 13 (kV)
